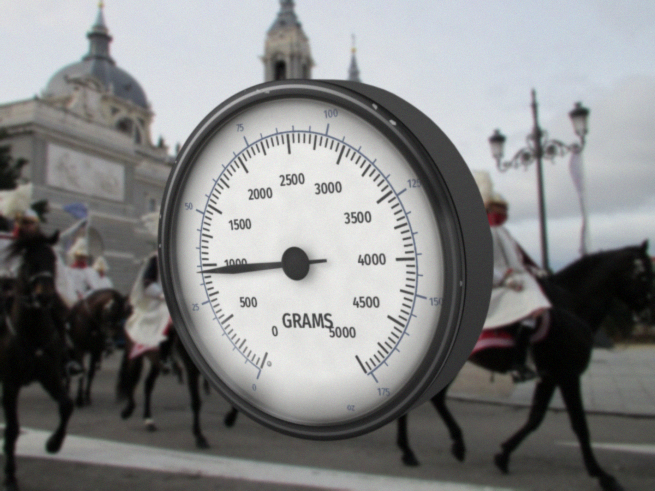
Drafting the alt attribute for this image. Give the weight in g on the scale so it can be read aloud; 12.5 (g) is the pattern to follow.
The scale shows 950 (g)
